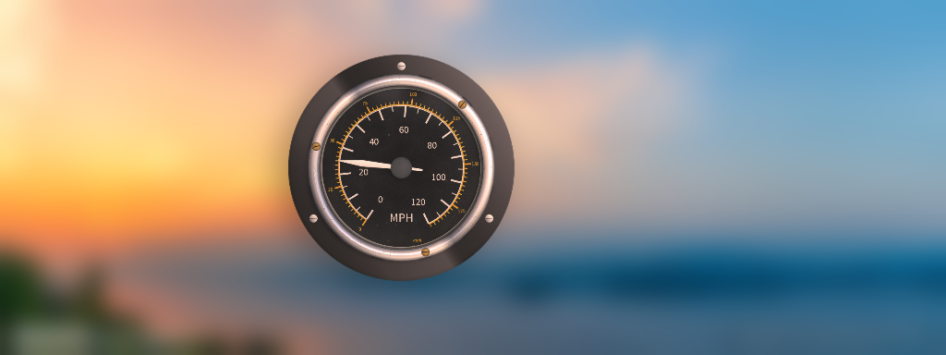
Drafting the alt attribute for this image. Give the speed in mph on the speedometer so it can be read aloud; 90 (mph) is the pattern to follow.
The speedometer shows 25 (mph)
